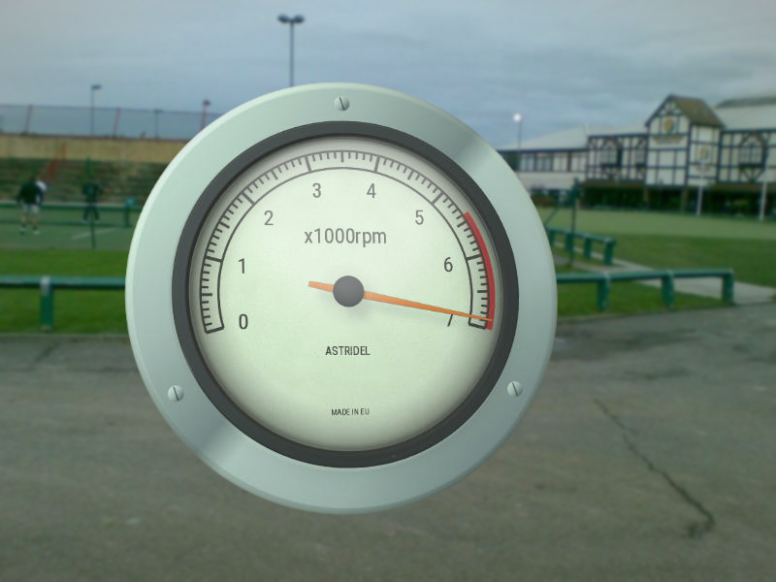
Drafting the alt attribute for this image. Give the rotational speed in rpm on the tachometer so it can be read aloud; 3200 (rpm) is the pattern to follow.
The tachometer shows 6900 (rpm)
